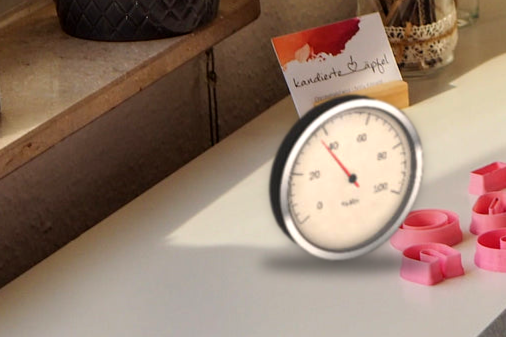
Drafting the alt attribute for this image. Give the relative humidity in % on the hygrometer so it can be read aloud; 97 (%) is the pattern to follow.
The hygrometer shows 36 (%)
